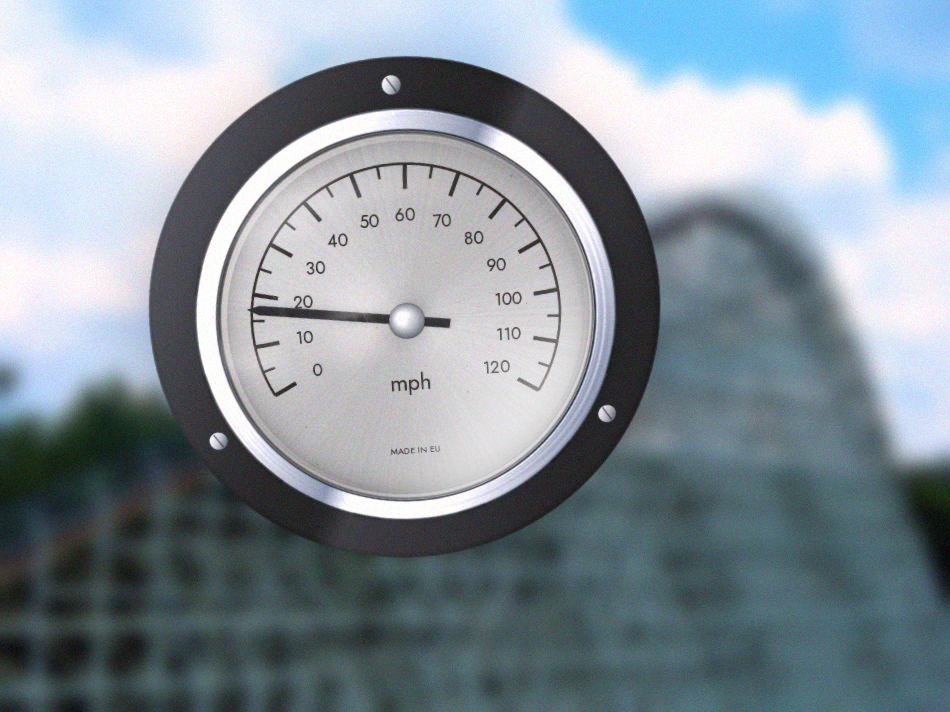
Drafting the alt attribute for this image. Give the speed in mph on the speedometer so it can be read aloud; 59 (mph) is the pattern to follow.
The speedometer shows 17.5 (mph)
